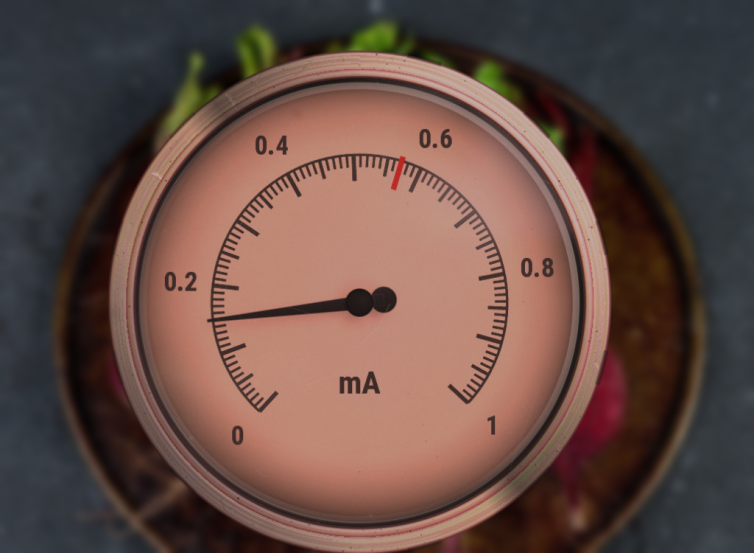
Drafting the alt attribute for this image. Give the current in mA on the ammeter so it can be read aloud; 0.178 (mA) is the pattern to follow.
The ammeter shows 0.15 (mA)
